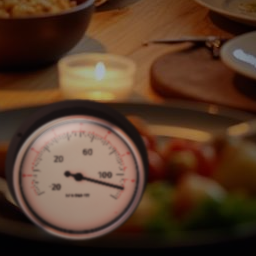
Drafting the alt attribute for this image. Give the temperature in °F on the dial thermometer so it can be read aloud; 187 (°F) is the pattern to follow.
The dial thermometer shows 110 (°F)
